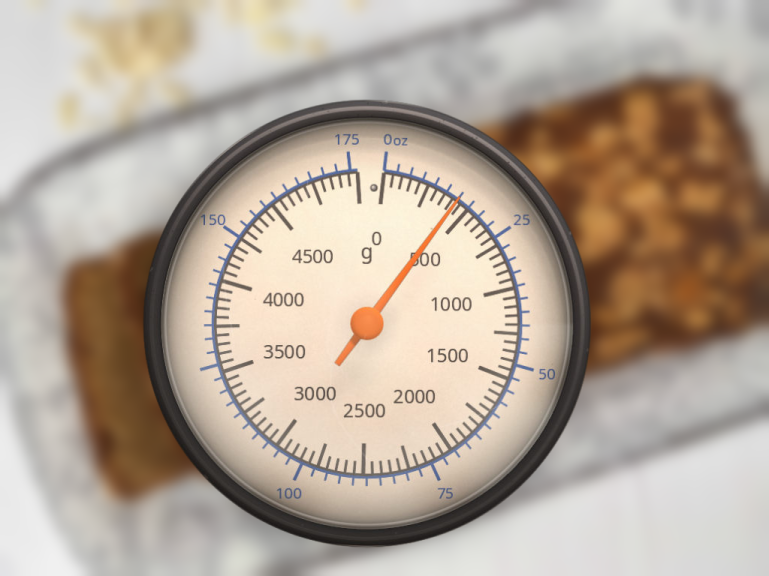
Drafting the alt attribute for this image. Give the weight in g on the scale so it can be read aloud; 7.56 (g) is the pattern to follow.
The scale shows 425 (g)
